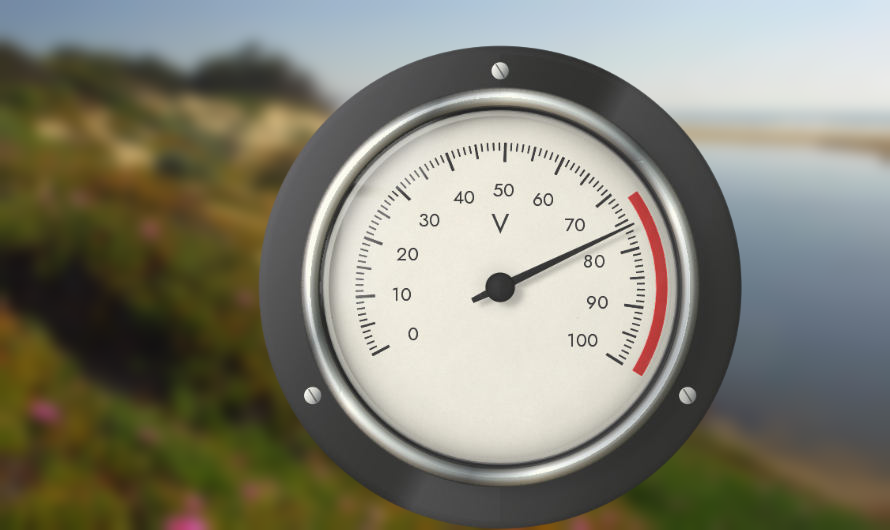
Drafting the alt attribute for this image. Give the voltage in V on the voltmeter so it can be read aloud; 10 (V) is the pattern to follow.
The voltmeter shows 76 (V)
